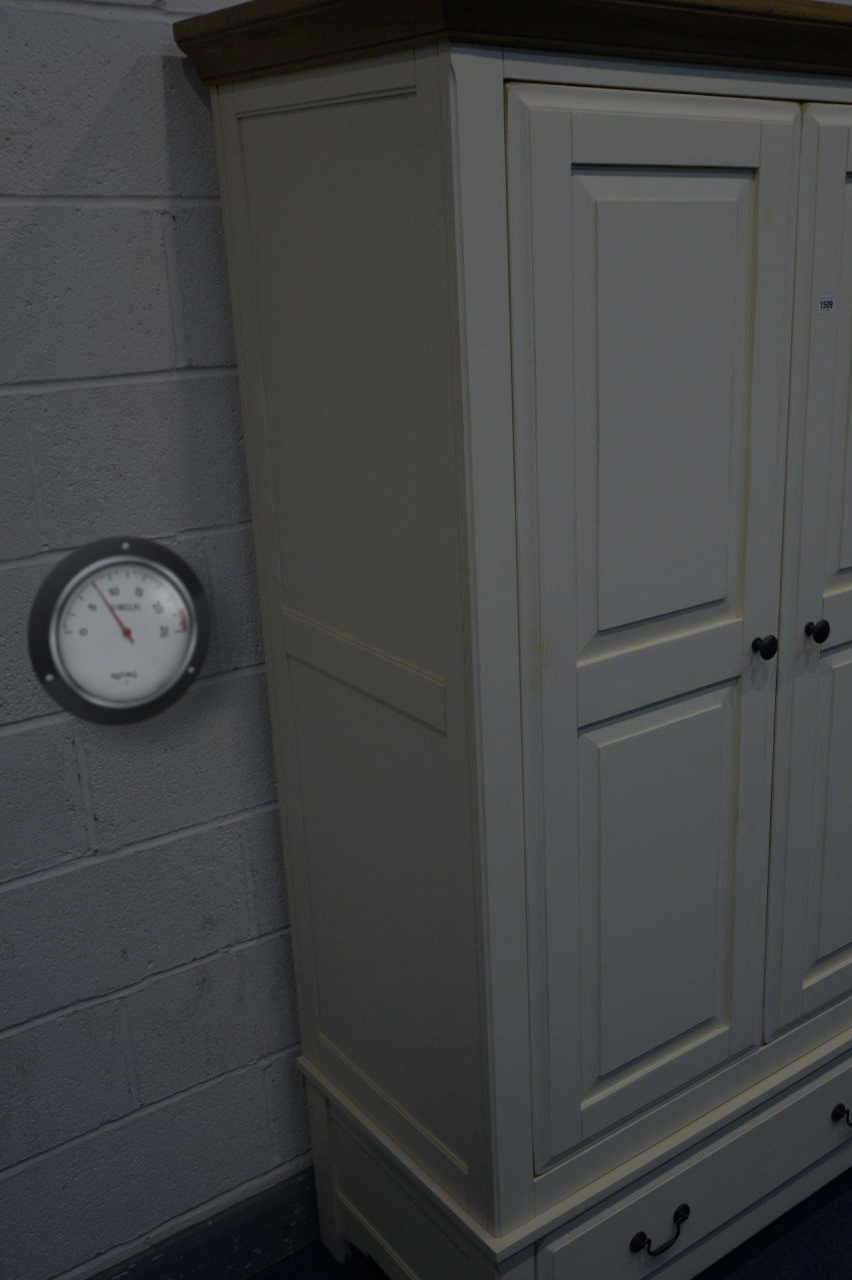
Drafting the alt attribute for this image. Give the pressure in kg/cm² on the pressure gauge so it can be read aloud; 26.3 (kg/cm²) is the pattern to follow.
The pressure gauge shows 7.5 (kg/cm²)
